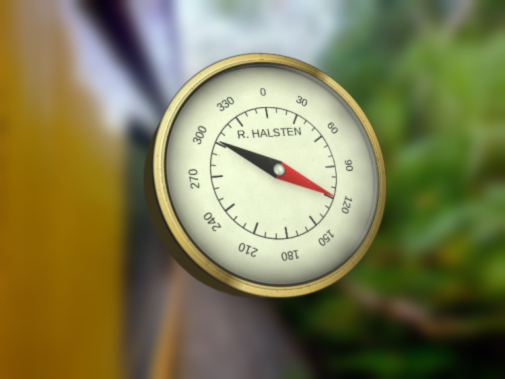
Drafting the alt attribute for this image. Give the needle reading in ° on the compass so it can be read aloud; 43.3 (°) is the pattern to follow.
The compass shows 120 (°)
